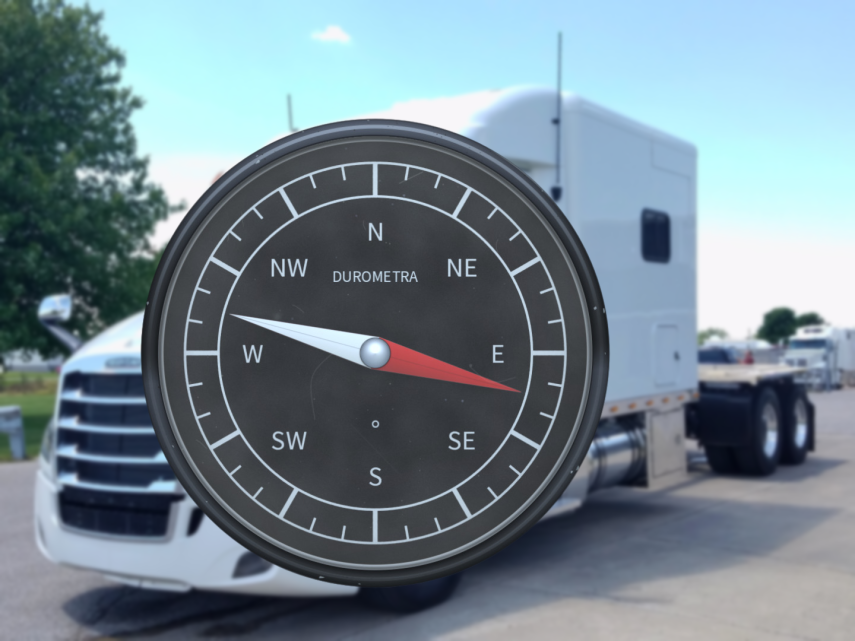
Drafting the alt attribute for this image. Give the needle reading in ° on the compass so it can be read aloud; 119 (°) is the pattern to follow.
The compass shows 105 (°)
